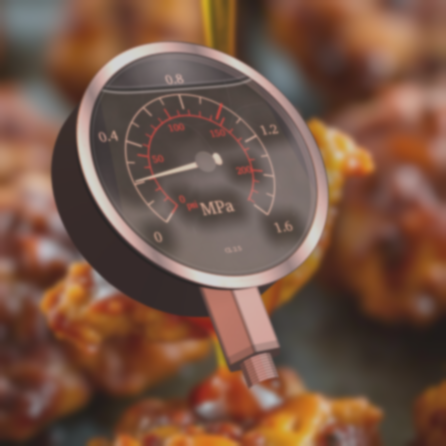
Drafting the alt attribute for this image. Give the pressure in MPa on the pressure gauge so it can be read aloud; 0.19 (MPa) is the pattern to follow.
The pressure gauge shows 0.2 (MPa)
